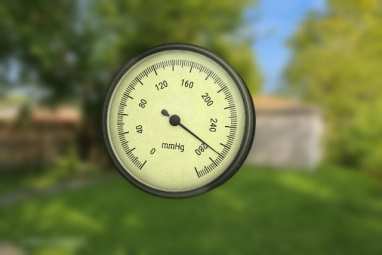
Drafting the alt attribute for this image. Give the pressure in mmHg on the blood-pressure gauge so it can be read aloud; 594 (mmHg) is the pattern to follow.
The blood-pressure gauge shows 270 (mmHg)
